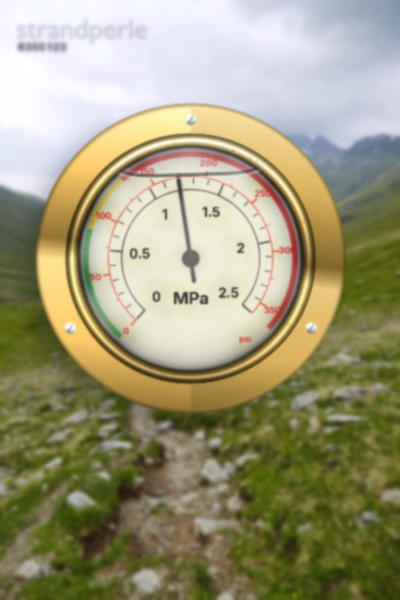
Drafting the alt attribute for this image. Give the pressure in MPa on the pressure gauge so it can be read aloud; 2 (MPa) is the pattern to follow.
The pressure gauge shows 1.2 (MPa)
